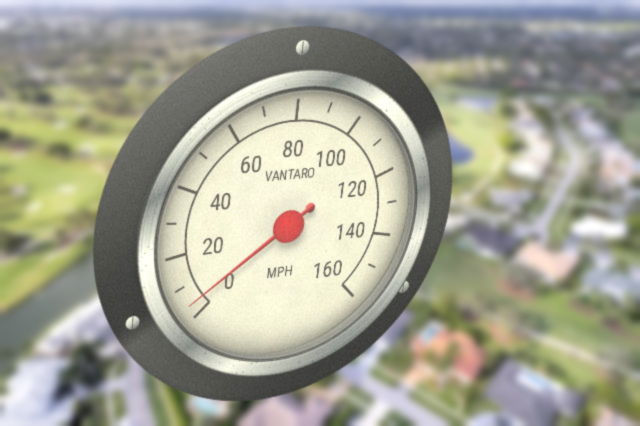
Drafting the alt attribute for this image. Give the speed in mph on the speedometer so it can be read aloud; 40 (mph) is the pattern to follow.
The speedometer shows 5 (mph)
